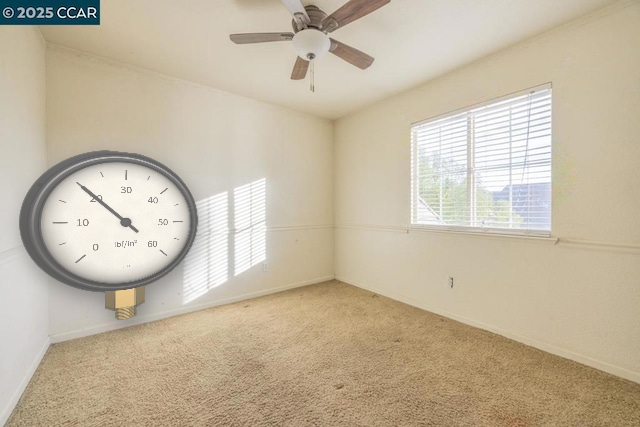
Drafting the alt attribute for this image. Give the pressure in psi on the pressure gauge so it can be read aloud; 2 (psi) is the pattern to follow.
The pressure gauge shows 20 (psi)
